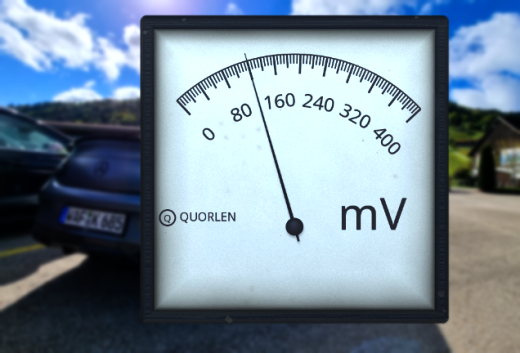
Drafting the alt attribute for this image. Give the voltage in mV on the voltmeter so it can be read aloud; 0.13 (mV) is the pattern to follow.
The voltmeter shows 120 (mV)
